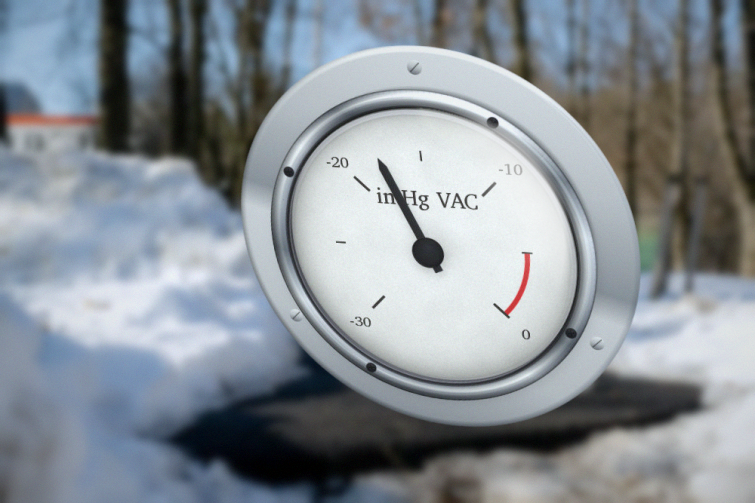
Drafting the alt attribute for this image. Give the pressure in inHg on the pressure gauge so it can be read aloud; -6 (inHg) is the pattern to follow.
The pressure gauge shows -17.5 (inHg)
